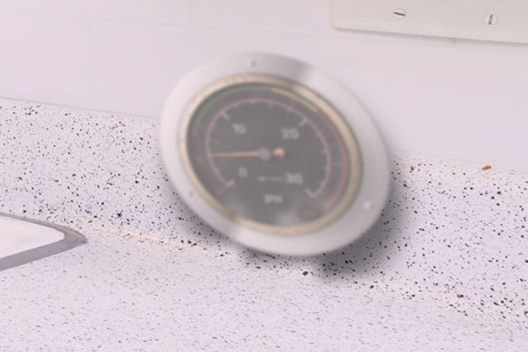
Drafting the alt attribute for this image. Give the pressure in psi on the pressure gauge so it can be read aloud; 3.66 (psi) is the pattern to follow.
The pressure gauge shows 4 (psi)
